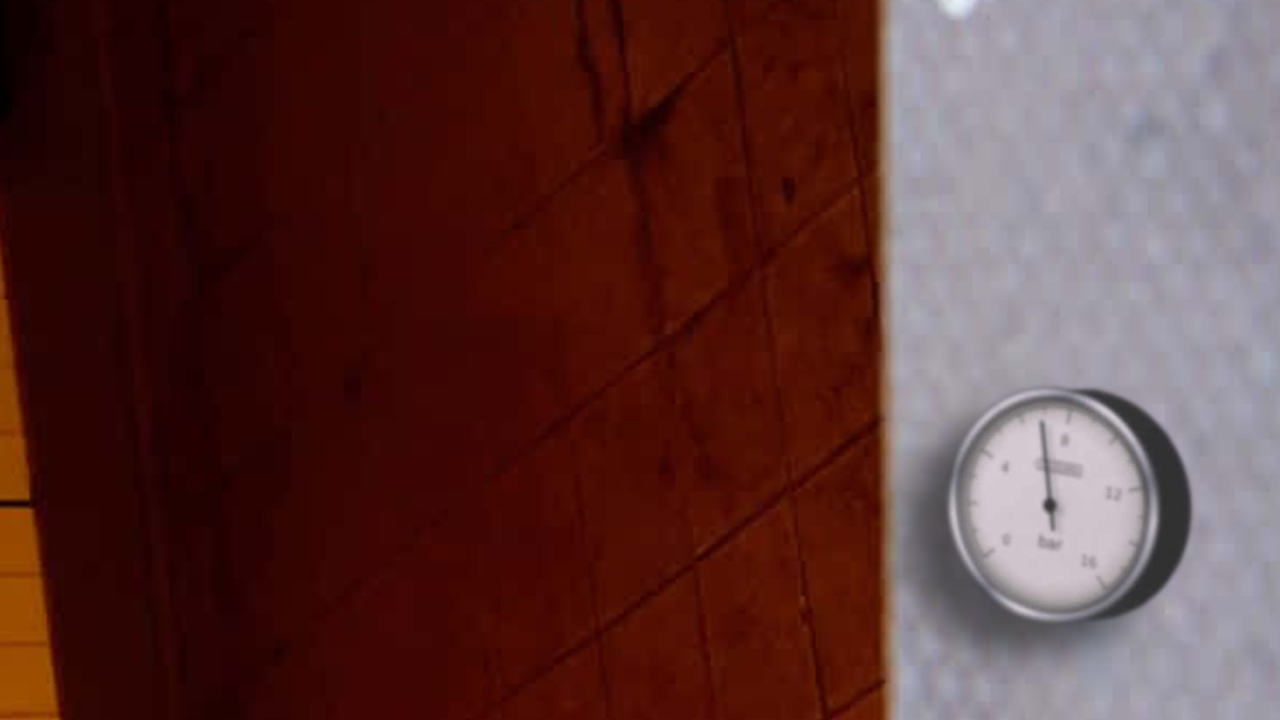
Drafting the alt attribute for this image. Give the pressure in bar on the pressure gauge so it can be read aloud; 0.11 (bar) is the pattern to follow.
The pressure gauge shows 7 (bar)
